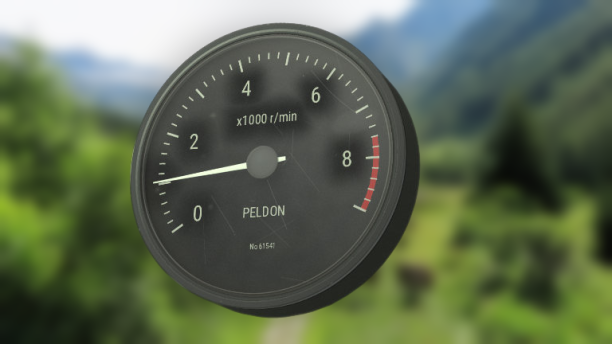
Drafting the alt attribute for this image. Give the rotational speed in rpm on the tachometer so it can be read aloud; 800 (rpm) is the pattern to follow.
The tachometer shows 1000 (rpm)
